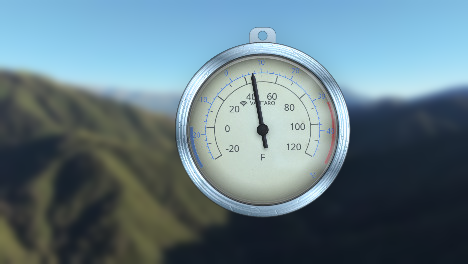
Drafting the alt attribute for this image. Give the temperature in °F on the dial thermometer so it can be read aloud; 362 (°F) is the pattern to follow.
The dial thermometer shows 45 (°F)
